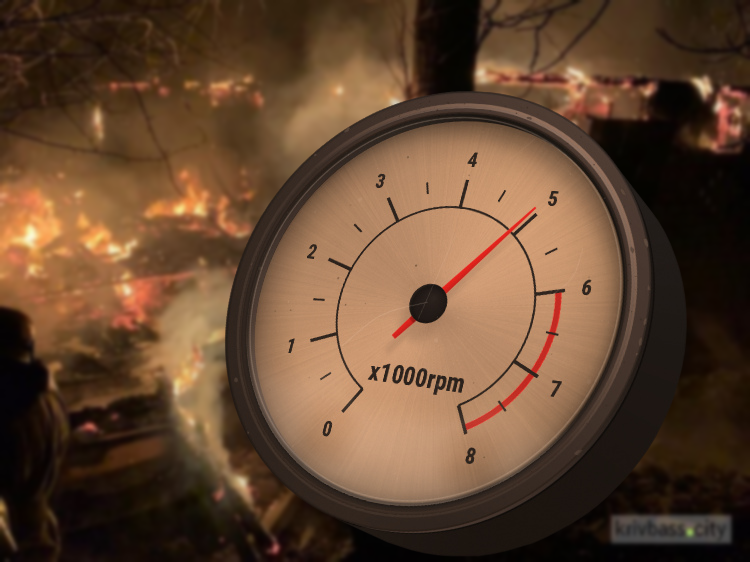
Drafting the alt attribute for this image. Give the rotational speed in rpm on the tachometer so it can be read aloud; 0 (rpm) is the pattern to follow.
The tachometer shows 5000 (rpm)
